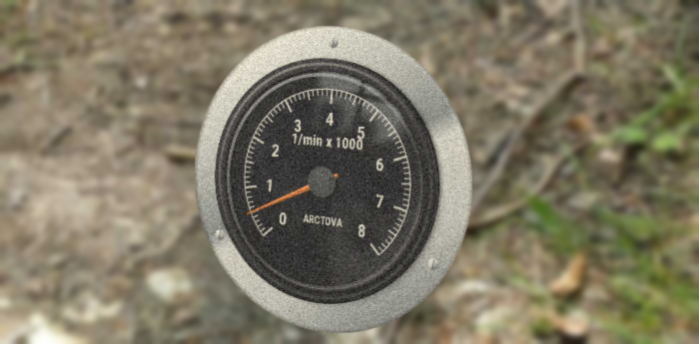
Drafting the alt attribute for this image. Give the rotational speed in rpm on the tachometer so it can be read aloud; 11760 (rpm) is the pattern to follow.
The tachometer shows 500 (rpm)
